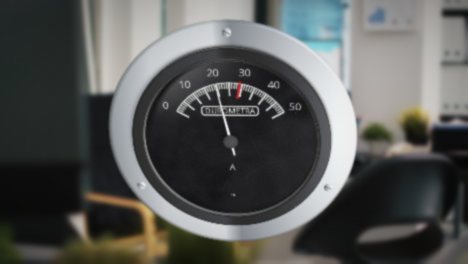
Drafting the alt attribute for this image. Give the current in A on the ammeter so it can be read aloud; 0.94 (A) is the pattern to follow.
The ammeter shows 20 (A)
